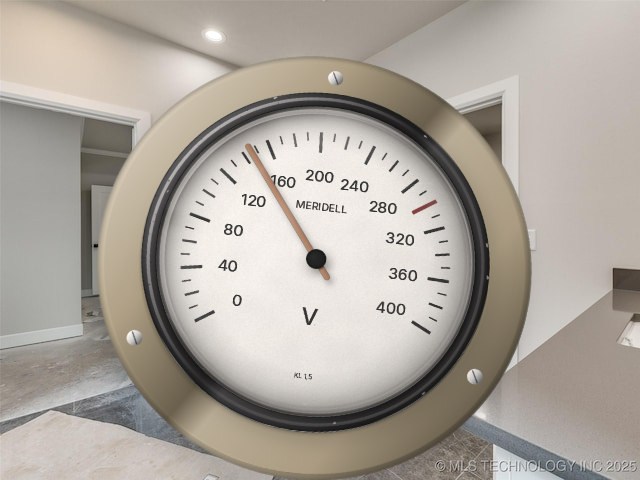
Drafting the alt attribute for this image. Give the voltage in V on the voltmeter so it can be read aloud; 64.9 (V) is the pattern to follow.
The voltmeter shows 145 (V)
